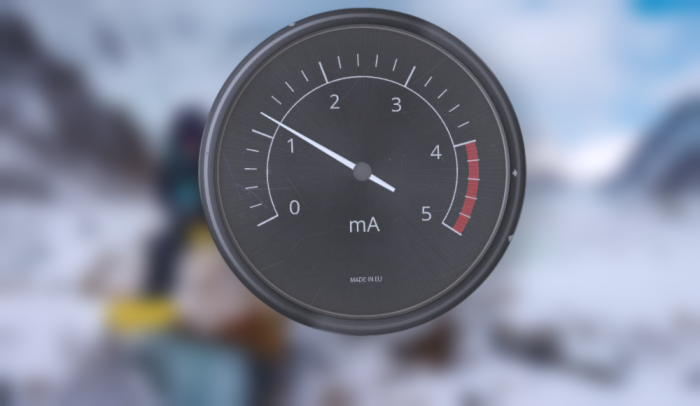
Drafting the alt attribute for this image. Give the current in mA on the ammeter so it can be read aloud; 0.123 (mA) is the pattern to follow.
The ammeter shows 1.2 (mA)
